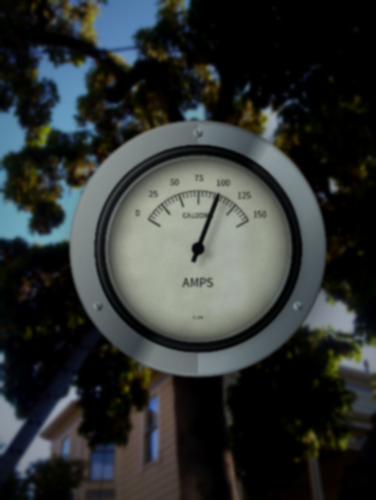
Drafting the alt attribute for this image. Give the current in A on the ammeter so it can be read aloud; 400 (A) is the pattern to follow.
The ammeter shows 100 (A)
